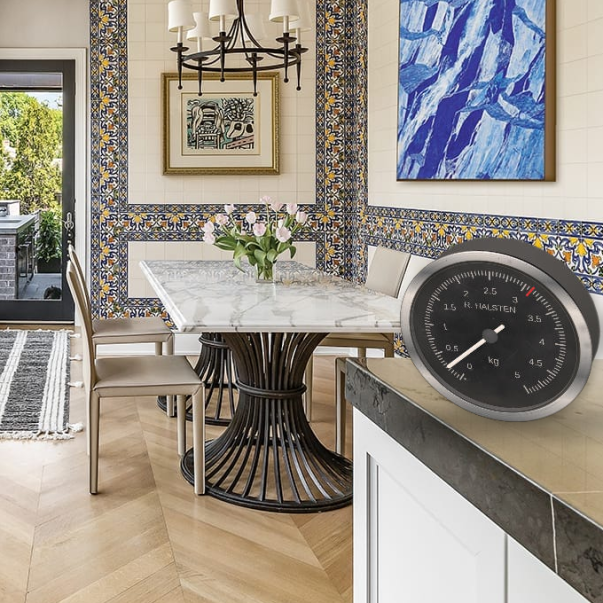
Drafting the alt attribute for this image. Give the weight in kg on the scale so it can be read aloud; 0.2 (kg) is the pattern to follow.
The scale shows 0.25 (kg)
